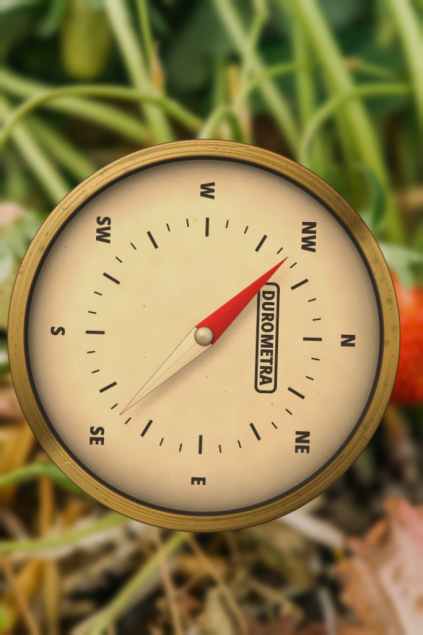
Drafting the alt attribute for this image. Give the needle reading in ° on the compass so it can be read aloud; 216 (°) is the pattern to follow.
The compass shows 315 (°)
